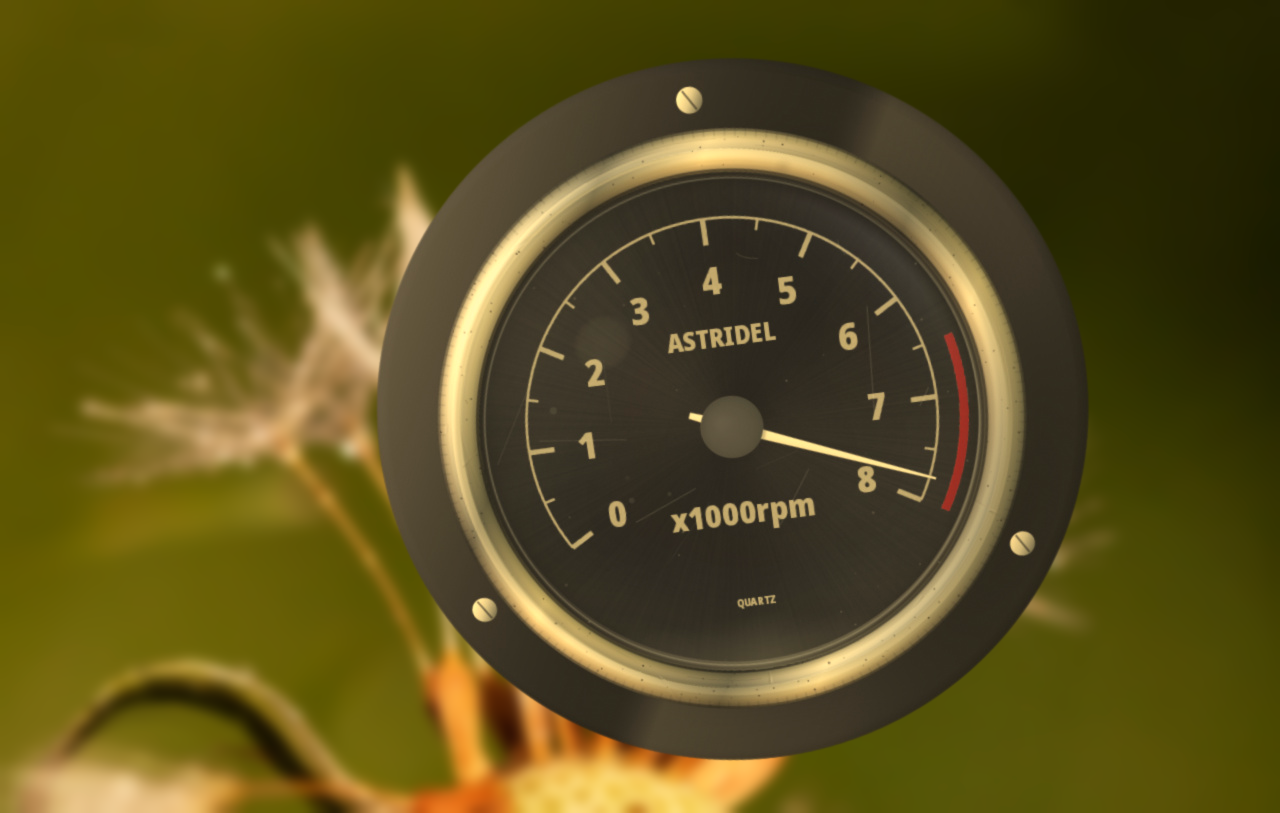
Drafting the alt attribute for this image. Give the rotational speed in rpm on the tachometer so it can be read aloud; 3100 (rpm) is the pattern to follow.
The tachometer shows 7750 (rpm)
